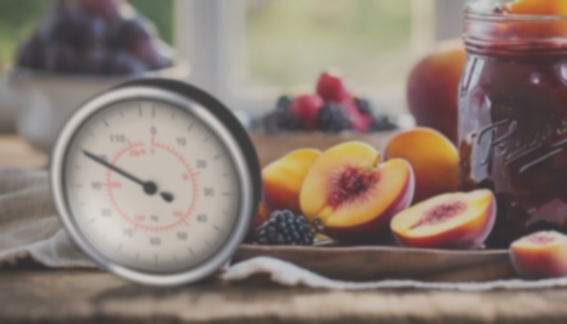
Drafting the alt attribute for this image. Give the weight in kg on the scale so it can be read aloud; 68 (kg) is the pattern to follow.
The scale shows 100 (kg)
